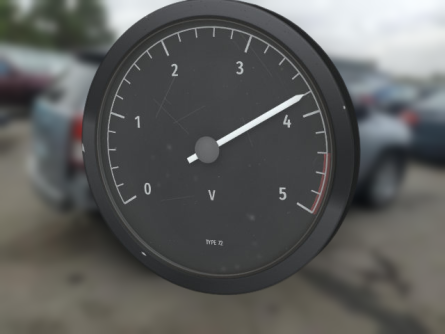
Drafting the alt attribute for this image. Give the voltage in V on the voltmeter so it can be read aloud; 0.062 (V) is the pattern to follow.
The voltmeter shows 3.8 (V)
